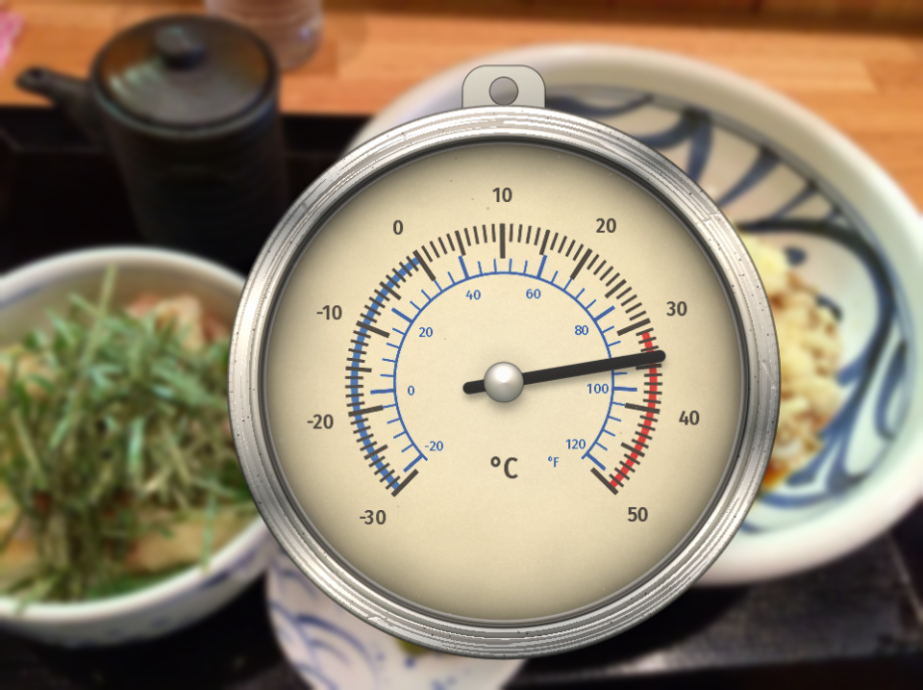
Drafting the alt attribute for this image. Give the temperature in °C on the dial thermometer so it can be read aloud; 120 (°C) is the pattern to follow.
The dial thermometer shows 34 (°C)
